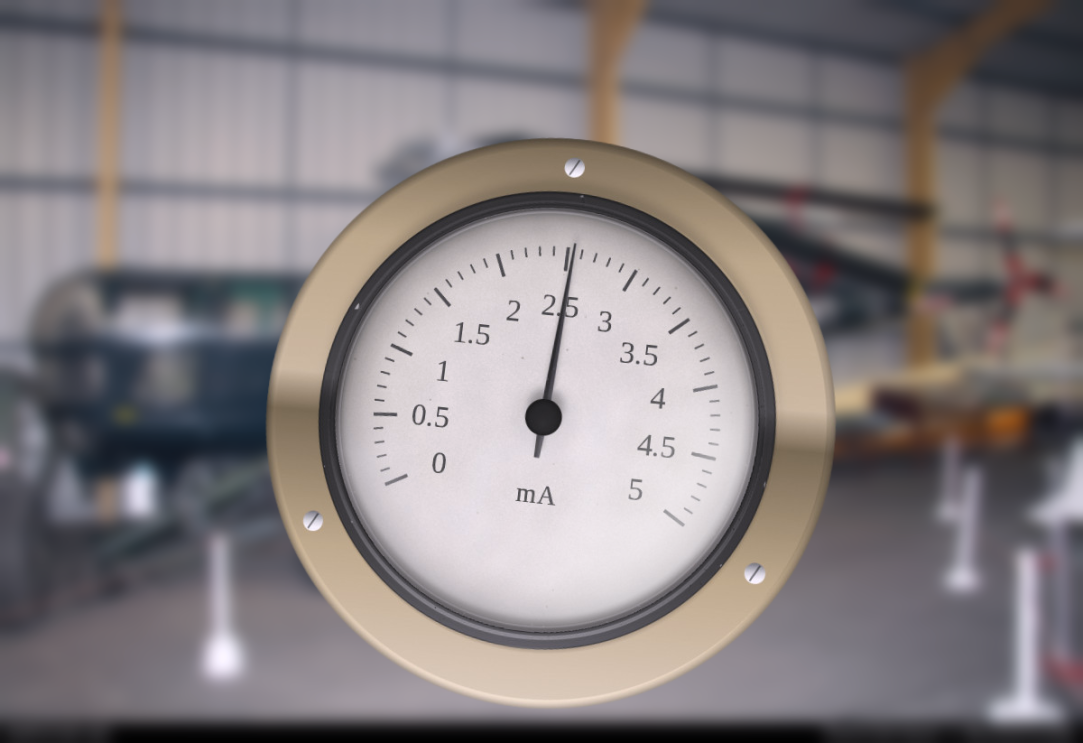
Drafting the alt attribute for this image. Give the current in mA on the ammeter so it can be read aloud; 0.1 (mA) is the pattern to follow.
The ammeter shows 2.55 (mA)
